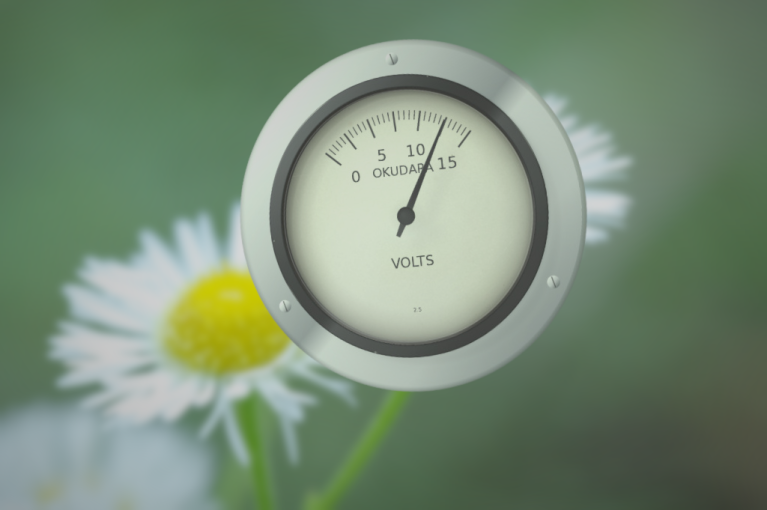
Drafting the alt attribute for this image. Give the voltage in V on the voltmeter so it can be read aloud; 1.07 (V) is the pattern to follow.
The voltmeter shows 12.5 (V)
